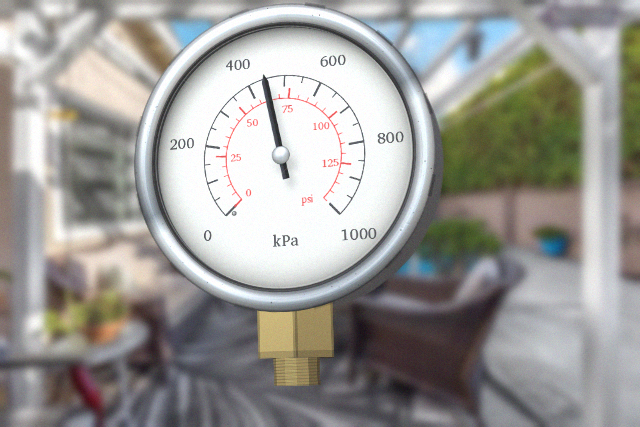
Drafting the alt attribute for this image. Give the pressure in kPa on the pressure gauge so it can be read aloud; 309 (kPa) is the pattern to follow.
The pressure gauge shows 450 (kPa)
